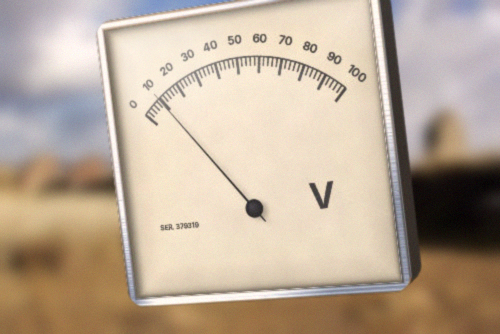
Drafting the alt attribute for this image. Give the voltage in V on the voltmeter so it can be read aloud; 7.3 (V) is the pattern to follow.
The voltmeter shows 10 (V)
